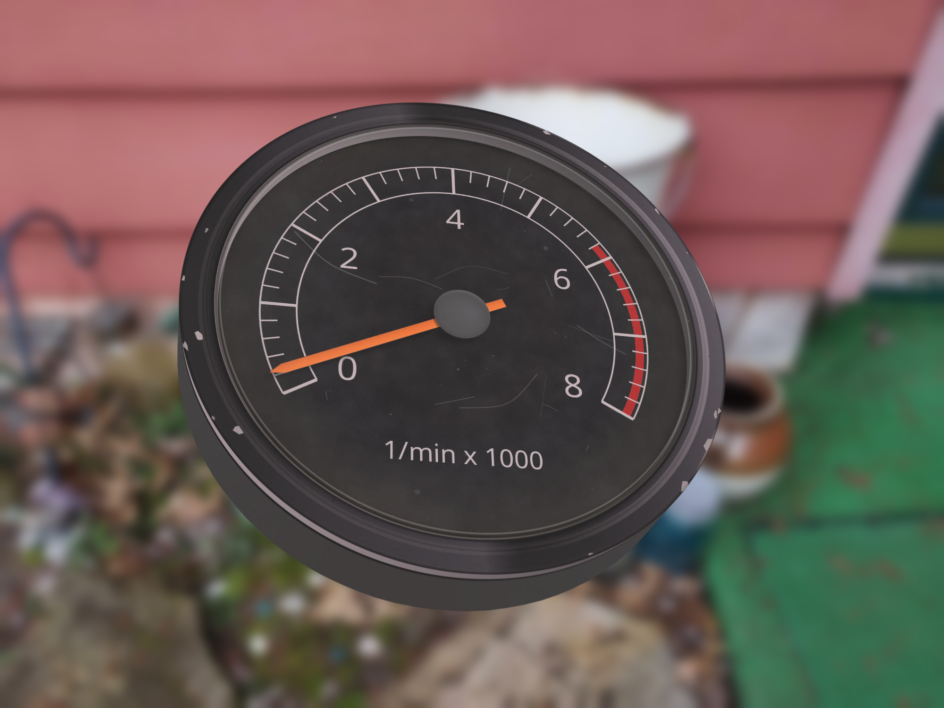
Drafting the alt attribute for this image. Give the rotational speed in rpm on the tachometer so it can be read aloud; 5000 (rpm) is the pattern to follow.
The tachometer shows 200 (rpm)
